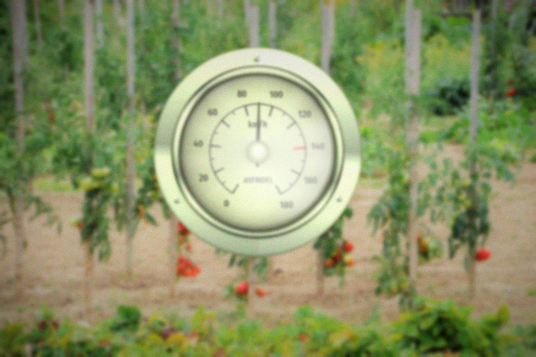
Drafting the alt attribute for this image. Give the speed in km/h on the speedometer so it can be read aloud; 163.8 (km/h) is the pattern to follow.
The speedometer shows 90 (km/h)
